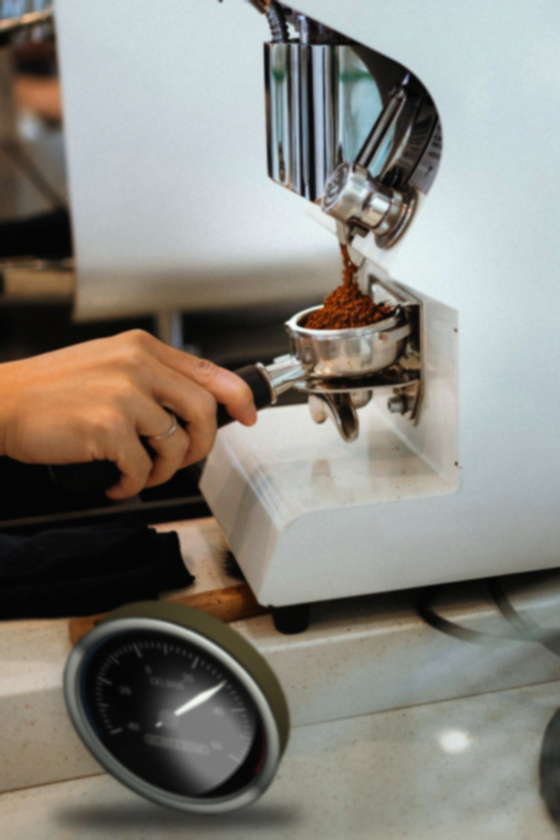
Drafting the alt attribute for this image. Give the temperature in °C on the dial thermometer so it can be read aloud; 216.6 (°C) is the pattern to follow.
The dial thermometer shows 30 (°C)
